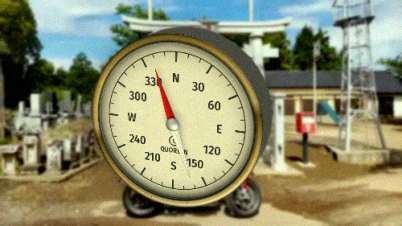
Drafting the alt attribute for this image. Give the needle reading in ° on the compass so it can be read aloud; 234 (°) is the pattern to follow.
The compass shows 340 (°)
